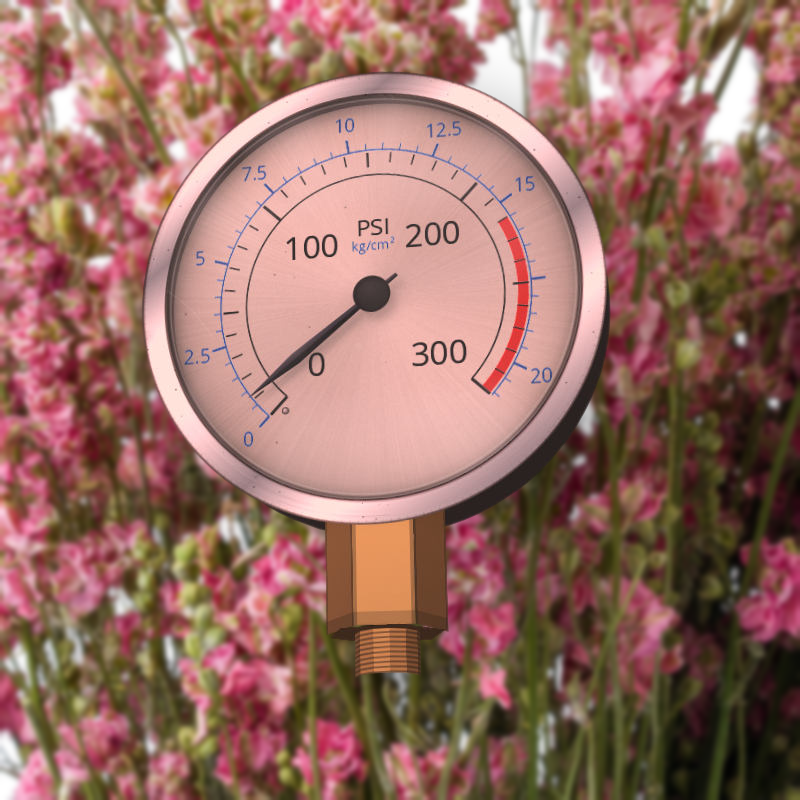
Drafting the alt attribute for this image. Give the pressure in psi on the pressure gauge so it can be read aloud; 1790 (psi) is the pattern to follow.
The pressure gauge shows 10 (psi)
